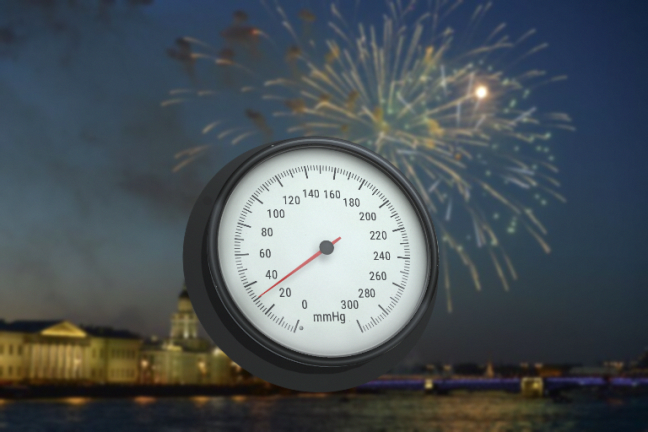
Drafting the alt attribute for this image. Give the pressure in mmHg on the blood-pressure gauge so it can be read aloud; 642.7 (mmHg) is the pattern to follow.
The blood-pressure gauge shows 30 (mmHg)
